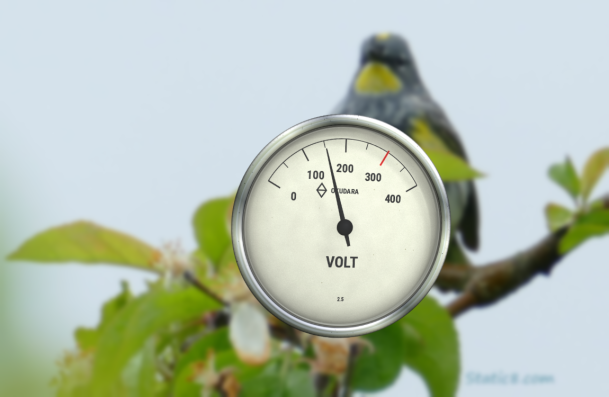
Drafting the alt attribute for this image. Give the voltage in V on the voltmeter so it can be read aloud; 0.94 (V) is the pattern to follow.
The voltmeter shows 150 (V)
